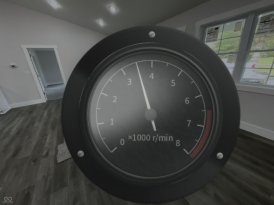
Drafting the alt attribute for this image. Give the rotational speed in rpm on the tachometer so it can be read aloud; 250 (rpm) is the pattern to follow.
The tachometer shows 3500 (rpm)
